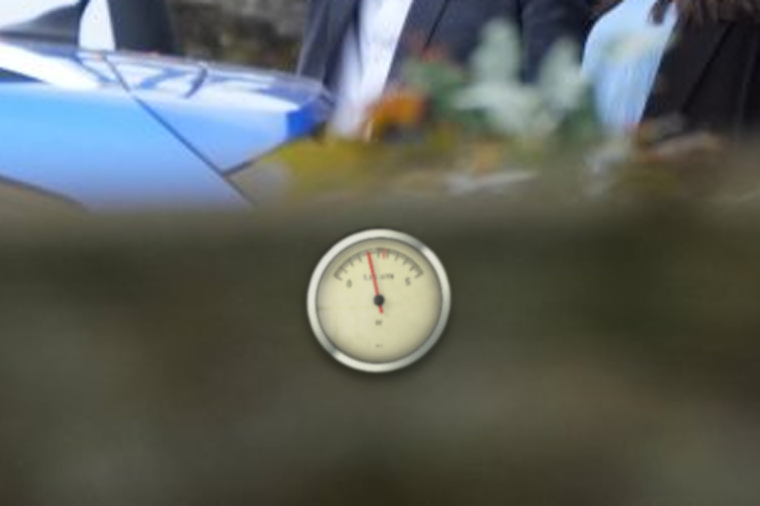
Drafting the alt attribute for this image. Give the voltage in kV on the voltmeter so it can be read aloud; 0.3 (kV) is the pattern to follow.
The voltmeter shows 2 (kV)
